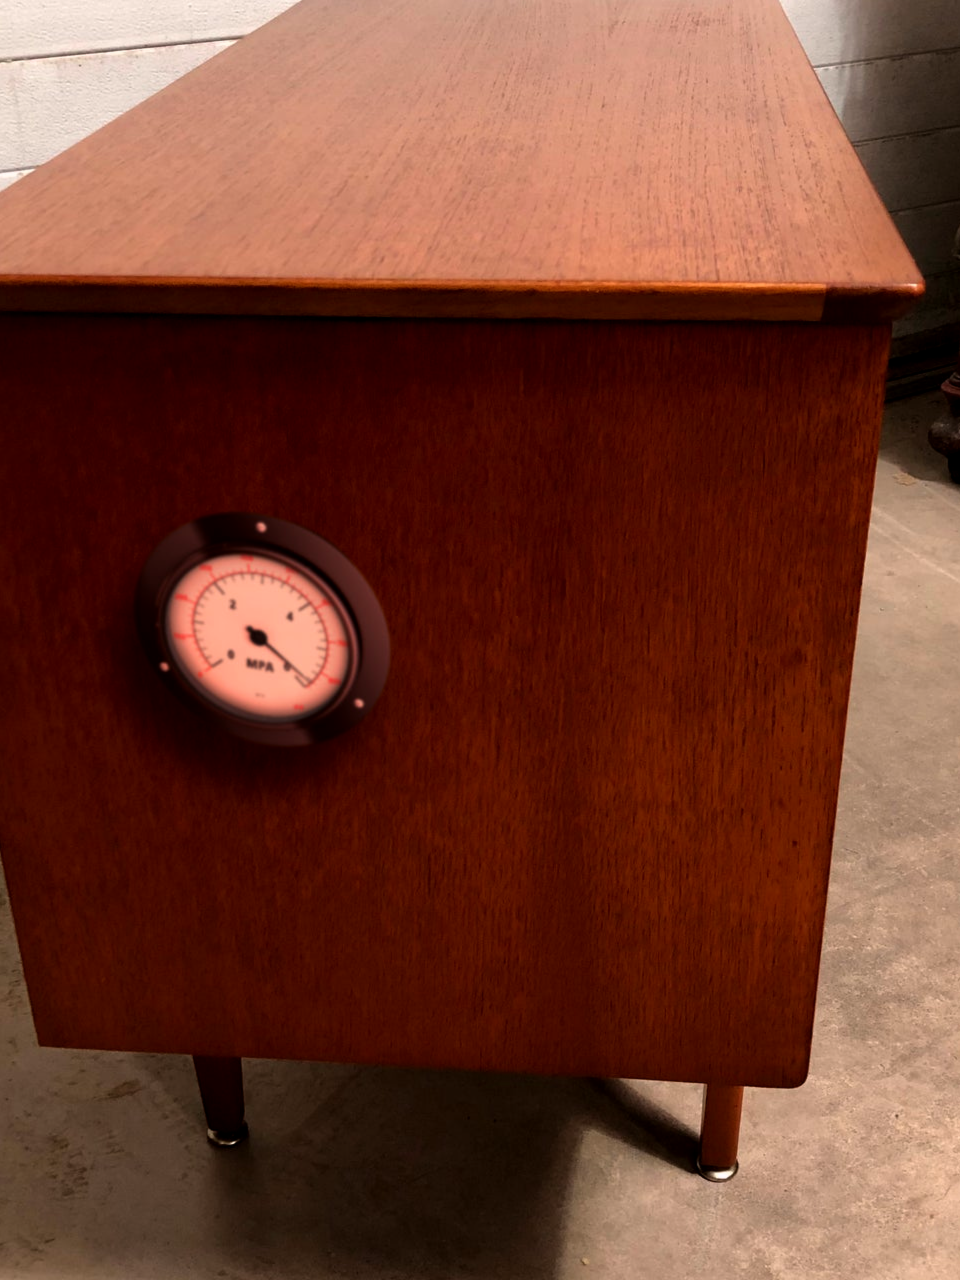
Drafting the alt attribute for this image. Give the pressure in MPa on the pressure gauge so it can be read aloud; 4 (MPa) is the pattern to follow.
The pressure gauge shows 5.8 (MPa)
